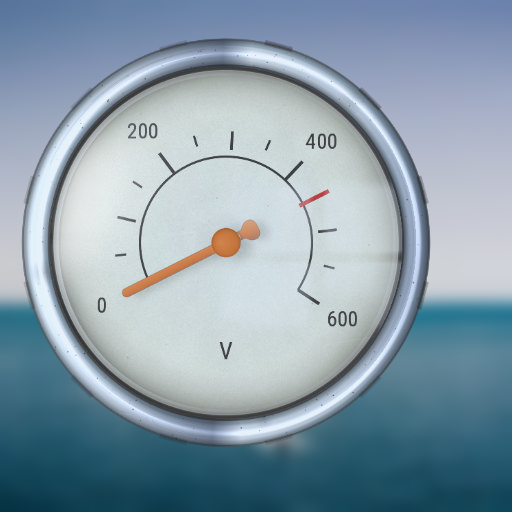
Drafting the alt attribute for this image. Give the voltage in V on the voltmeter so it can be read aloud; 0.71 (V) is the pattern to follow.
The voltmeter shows 0 (V)
